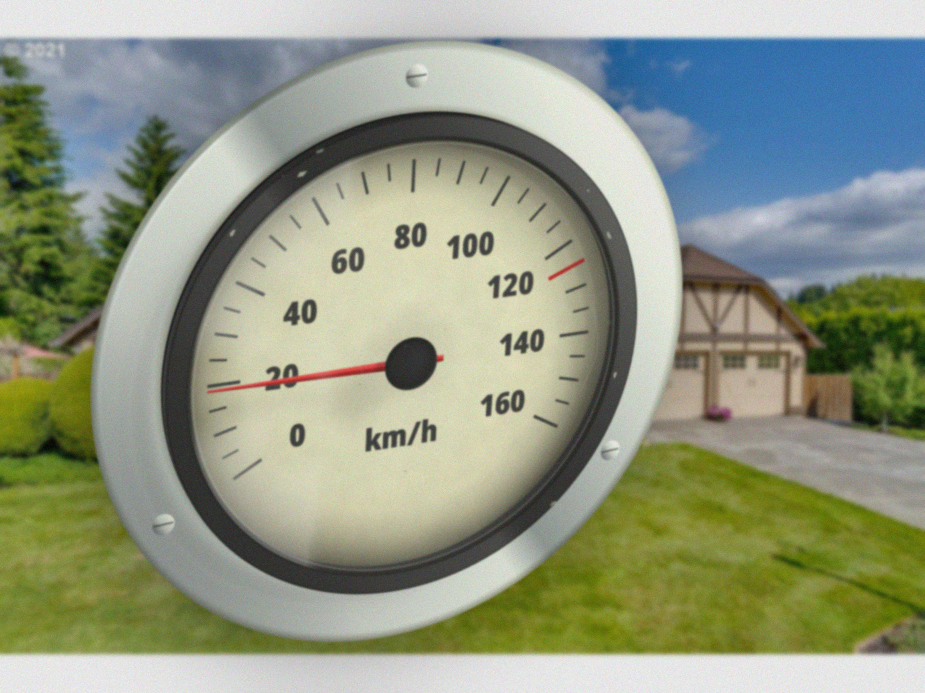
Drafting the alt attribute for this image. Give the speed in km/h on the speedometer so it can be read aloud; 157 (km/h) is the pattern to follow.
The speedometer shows 20 (km/h)
